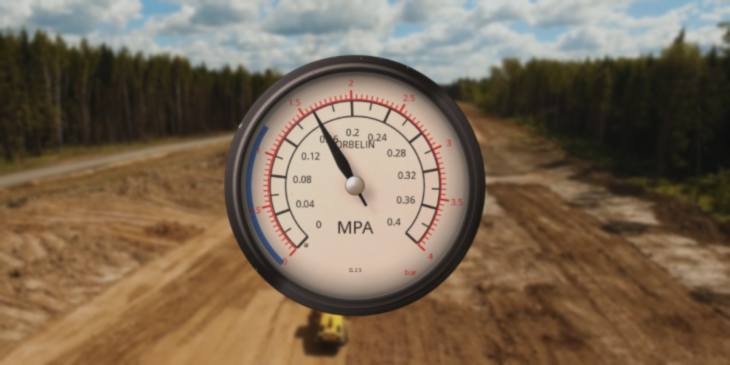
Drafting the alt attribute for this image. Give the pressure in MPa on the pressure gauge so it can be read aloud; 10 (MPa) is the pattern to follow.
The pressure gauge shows 0.16 (MPa)
